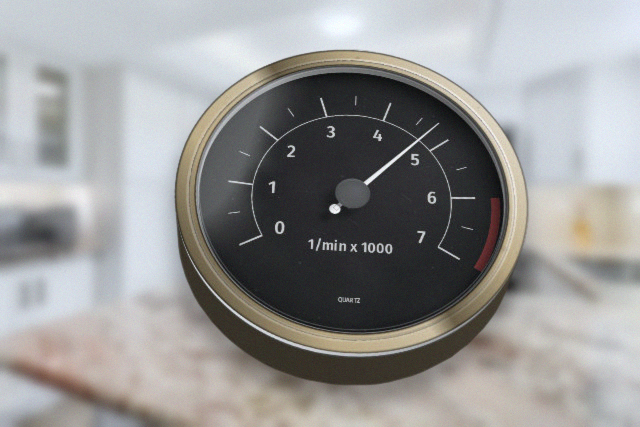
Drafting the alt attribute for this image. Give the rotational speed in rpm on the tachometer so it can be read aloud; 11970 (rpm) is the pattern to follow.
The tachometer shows 4750 (rpm)
